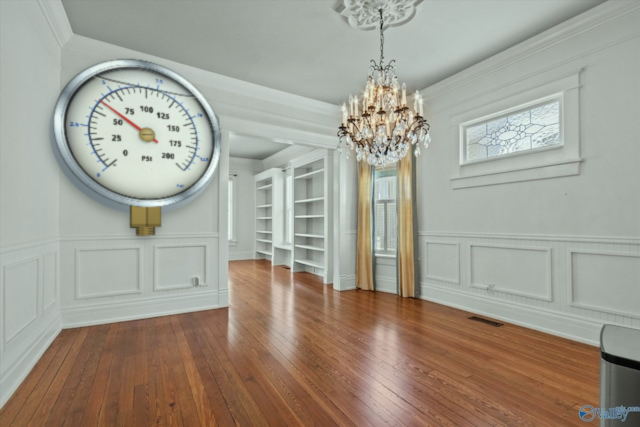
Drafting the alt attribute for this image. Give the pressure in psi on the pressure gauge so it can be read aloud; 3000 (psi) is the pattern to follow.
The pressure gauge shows 60 (psi)
